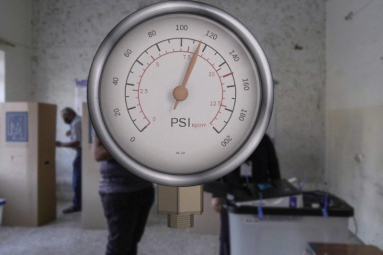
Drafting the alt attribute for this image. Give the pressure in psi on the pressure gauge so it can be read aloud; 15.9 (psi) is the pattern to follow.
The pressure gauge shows 115 (psi)
